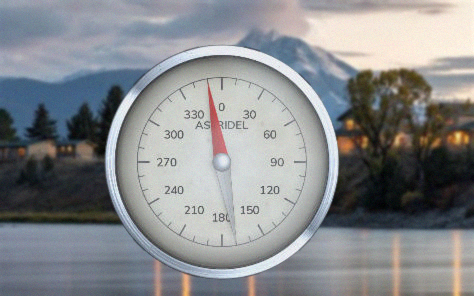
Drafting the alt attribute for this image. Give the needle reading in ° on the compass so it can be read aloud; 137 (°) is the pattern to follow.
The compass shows 350 (°)
